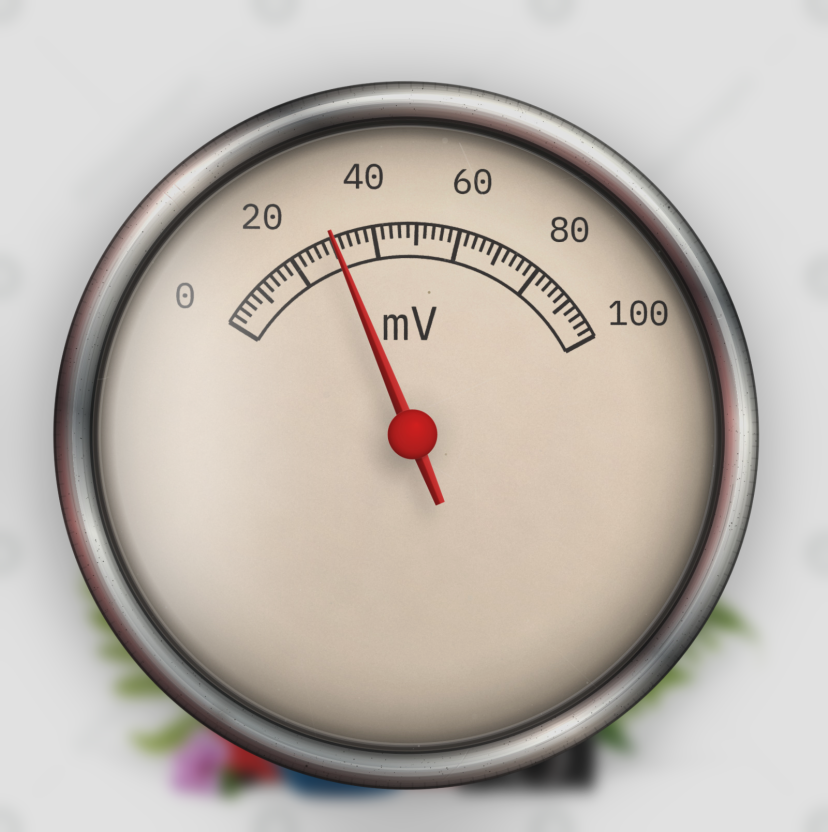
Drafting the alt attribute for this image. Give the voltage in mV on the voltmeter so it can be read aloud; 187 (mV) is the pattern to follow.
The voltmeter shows 30 (mV)
